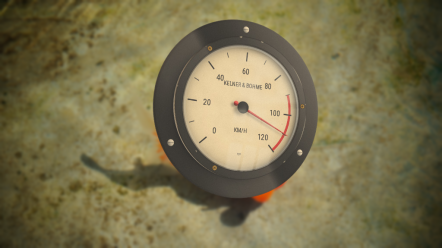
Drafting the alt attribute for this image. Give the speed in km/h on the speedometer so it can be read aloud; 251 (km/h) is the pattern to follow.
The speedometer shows 110 (km/h)
